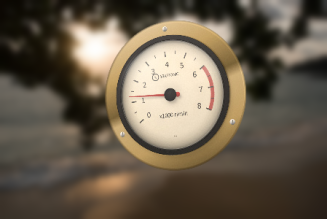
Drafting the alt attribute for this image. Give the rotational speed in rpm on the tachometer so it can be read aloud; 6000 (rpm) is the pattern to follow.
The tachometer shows 1250 (rpm)
